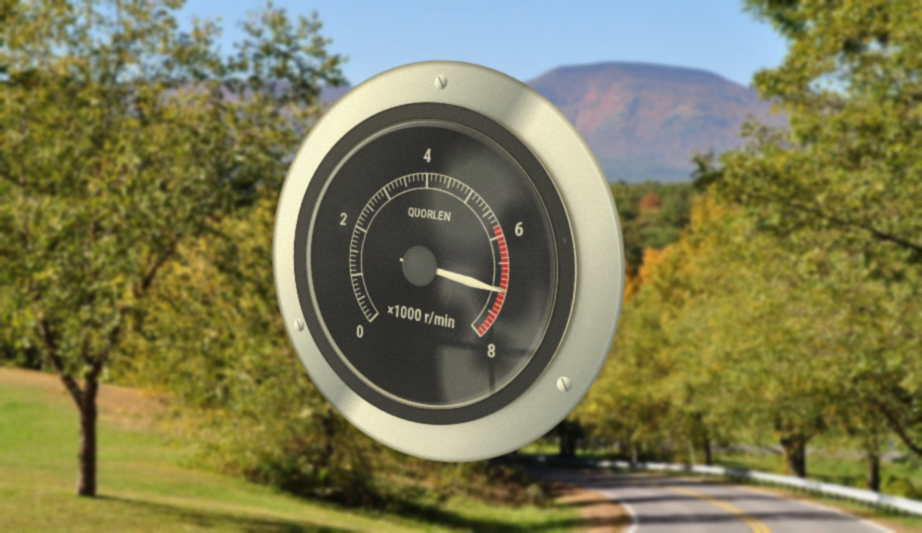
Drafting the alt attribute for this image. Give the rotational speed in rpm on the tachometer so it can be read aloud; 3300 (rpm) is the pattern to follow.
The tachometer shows 7000 (rpm)
